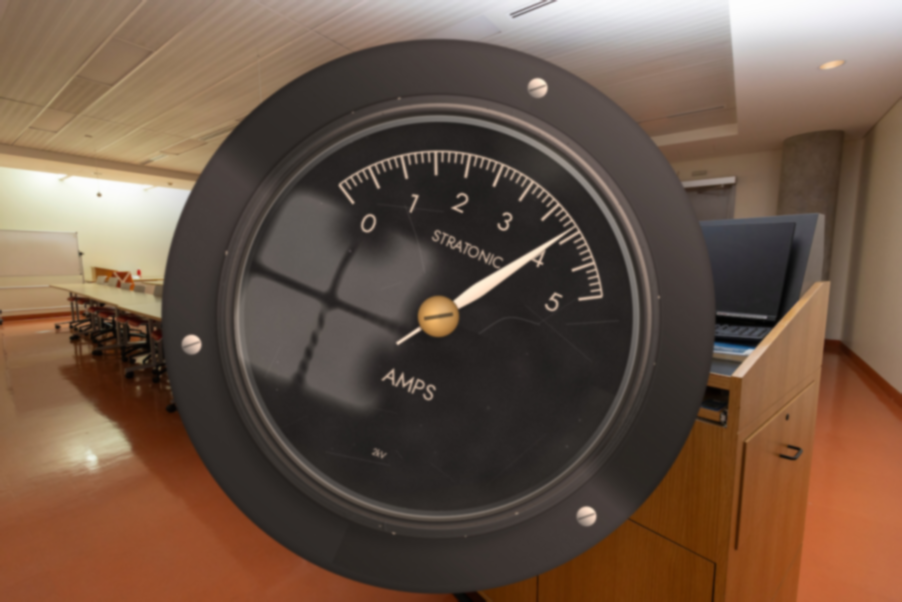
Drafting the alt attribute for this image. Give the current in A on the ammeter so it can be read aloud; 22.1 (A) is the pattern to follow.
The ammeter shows 3.9 (A)
